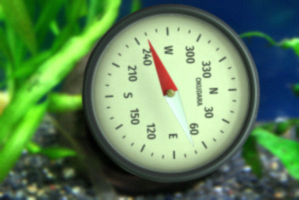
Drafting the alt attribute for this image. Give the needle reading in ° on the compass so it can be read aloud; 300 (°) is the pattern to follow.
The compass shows 250 (°)
